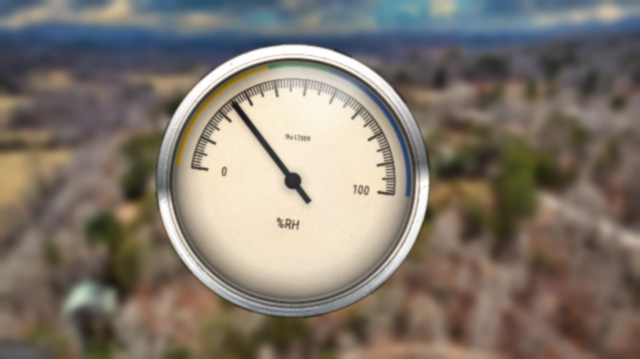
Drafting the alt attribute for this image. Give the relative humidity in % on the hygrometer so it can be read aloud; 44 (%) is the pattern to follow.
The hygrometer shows 25 (%)
